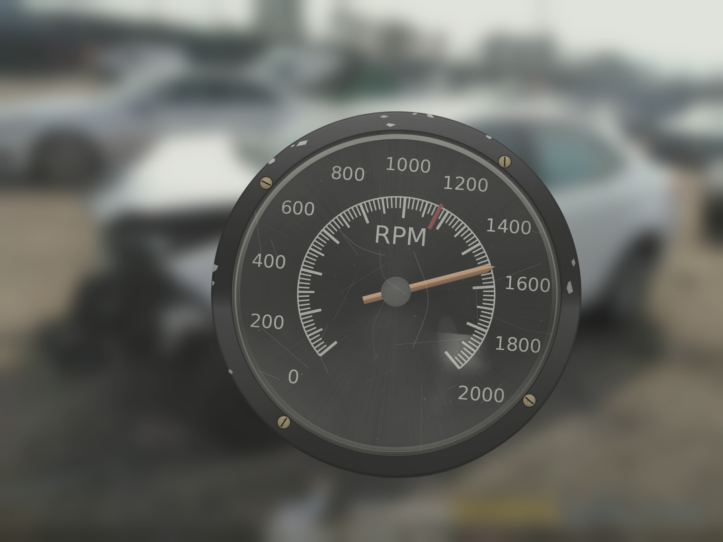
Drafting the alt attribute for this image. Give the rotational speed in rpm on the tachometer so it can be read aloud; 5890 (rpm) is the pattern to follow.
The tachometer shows 1520 (rpm)
